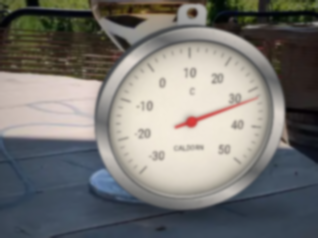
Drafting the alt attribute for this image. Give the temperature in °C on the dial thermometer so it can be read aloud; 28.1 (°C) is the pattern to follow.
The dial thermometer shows 32 (°C)
